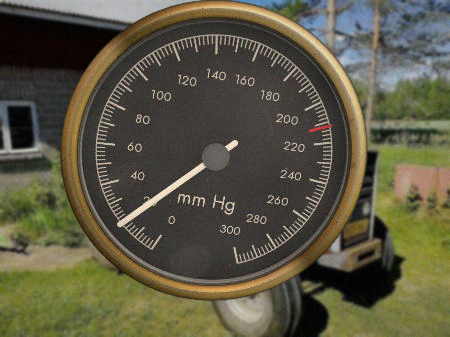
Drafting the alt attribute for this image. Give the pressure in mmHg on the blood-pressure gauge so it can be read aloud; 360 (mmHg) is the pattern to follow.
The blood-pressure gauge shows 20 (mmHg)
